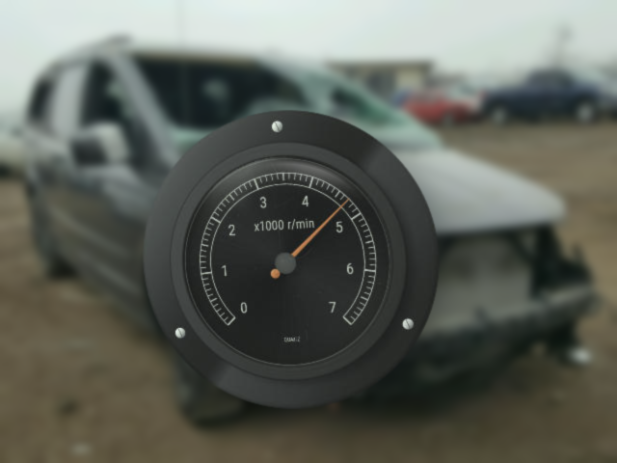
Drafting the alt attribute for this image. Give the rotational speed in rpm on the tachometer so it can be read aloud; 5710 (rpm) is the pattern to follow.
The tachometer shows 4700 (rpm)
